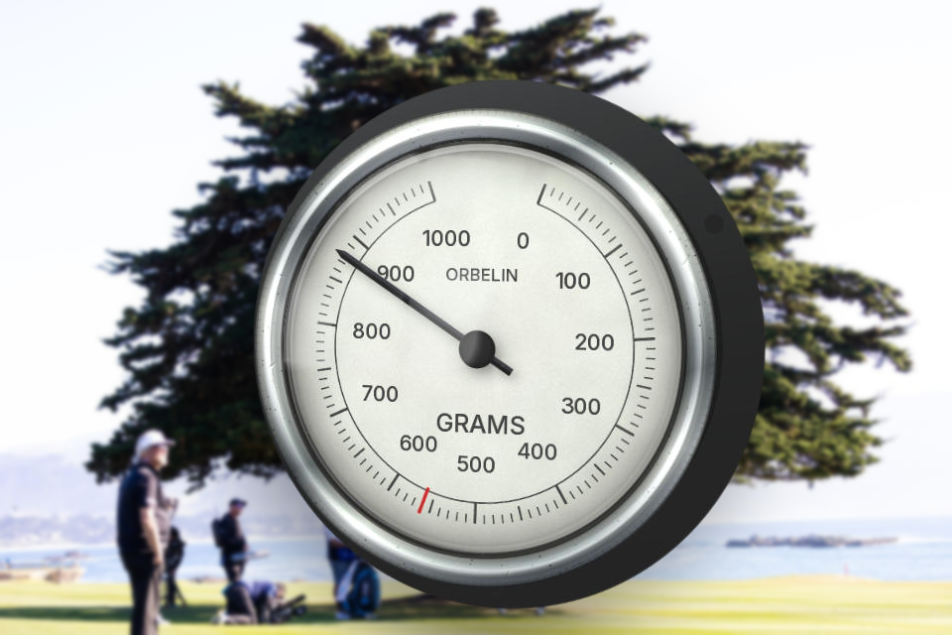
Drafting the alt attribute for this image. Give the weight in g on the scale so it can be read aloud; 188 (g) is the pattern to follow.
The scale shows 880 (g)
